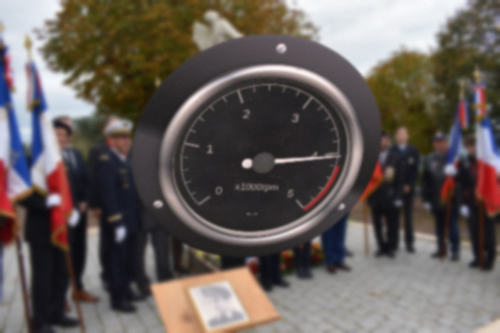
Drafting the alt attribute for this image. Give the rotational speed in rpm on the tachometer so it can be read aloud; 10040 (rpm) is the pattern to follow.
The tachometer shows 4000 (rpm)
